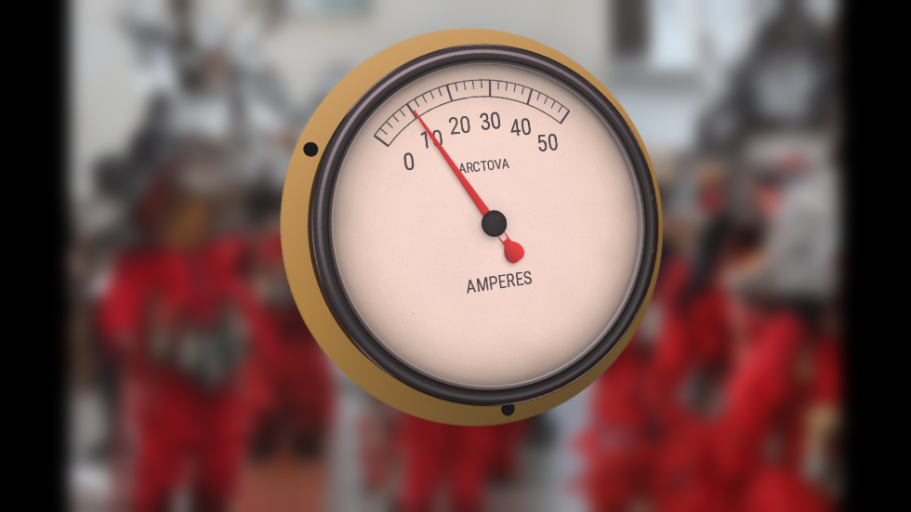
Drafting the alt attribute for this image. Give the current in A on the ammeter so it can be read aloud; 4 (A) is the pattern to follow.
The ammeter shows 10 (A)
